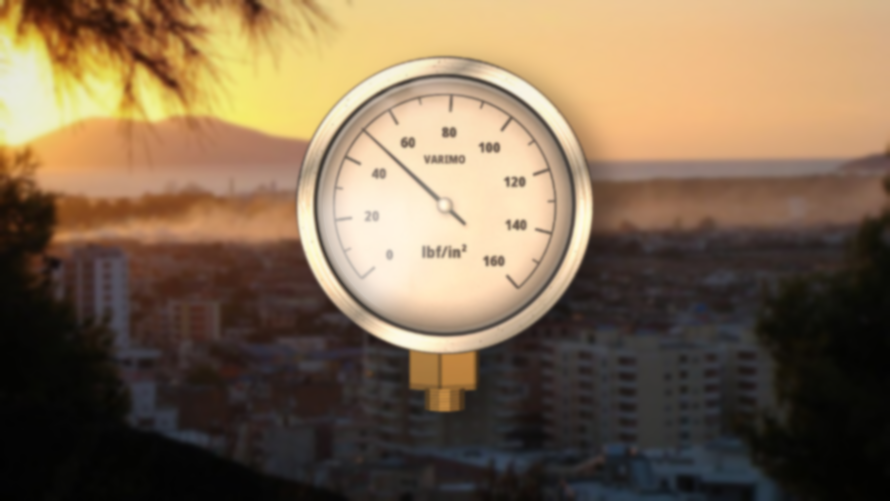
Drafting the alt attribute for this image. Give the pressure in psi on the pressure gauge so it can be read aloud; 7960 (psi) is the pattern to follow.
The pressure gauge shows 50 (psi)
